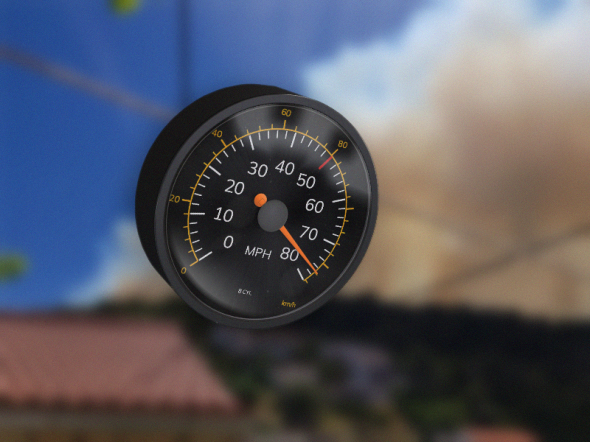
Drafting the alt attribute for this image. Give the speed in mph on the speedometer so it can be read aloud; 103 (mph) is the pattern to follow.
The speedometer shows 77 (mph)
